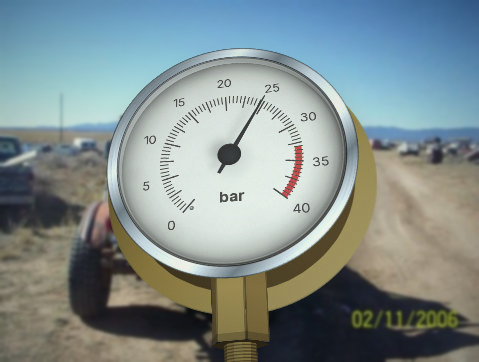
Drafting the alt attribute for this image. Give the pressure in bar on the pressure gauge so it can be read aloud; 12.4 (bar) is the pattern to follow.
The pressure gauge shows 25 (bar)
